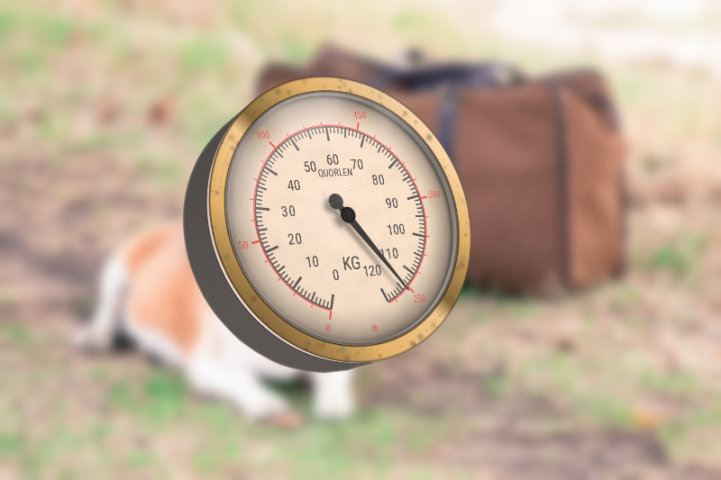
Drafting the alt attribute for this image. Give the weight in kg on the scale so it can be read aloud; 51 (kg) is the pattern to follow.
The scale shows 115 (kg)
